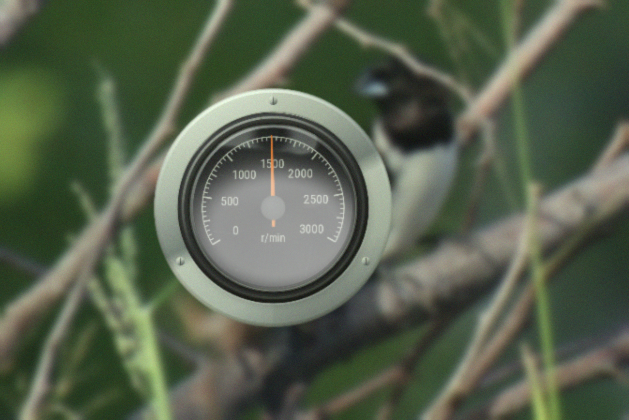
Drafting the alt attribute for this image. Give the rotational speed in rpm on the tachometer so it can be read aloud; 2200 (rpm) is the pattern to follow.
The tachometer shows 1500 (rpm)
